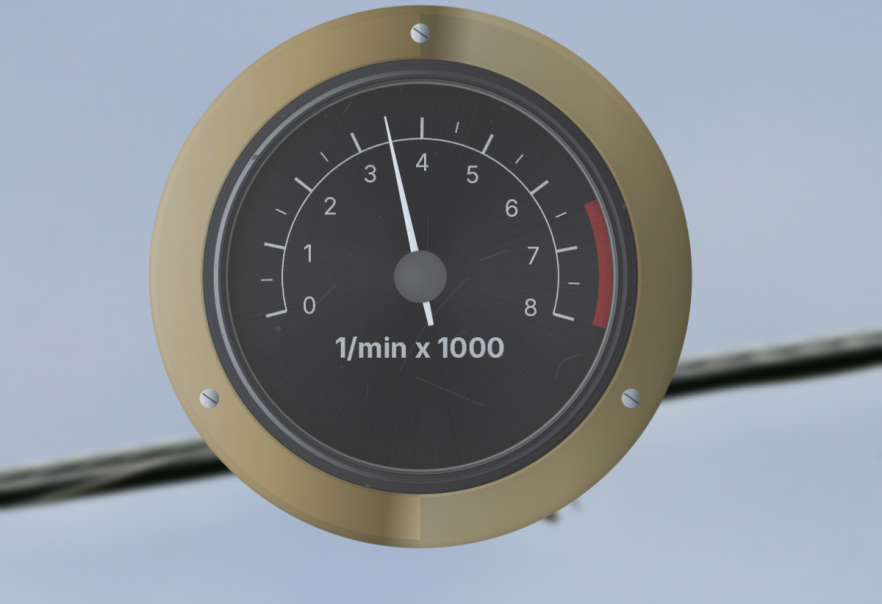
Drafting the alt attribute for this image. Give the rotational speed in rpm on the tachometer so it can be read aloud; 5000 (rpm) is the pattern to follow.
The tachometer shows 3500 (rpm)
